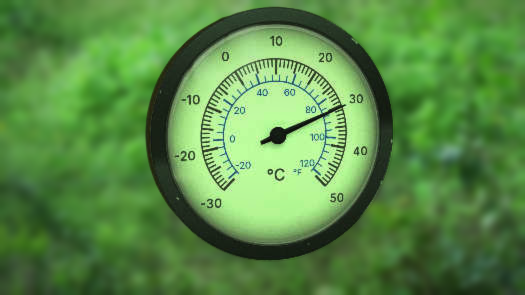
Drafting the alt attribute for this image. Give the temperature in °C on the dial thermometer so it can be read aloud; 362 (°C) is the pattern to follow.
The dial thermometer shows 30 (°C)
